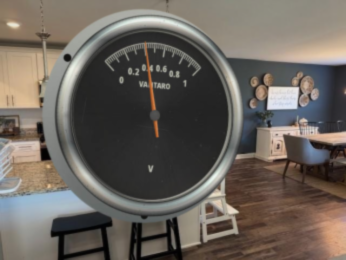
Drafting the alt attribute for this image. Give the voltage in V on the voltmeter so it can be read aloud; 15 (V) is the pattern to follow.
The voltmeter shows 0.4 (V)
